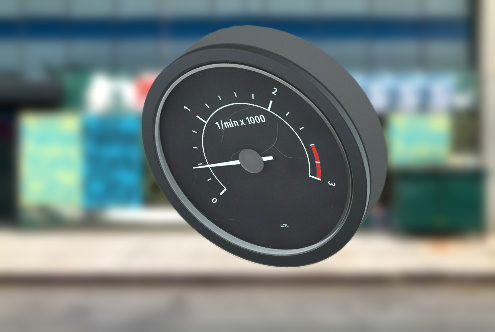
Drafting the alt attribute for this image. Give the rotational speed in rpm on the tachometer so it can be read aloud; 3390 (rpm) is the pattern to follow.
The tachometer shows 400 (rpm)
